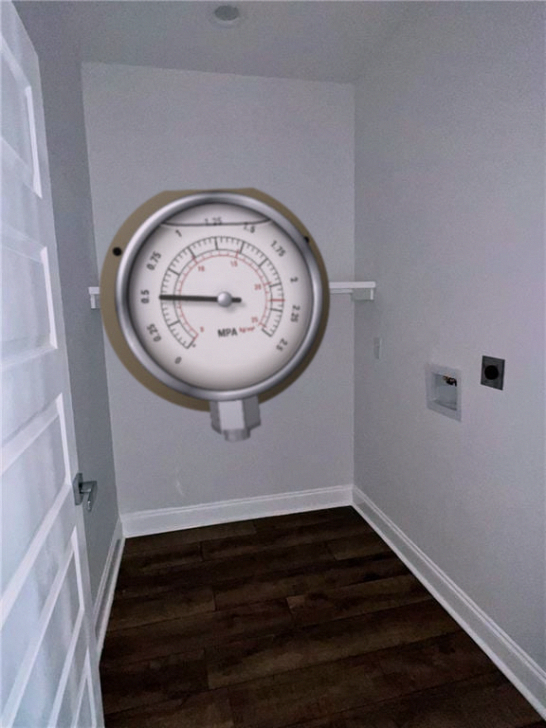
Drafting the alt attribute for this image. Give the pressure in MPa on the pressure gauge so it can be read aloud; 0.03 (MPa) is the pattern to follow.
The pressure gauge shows 0.5 (MPa)
